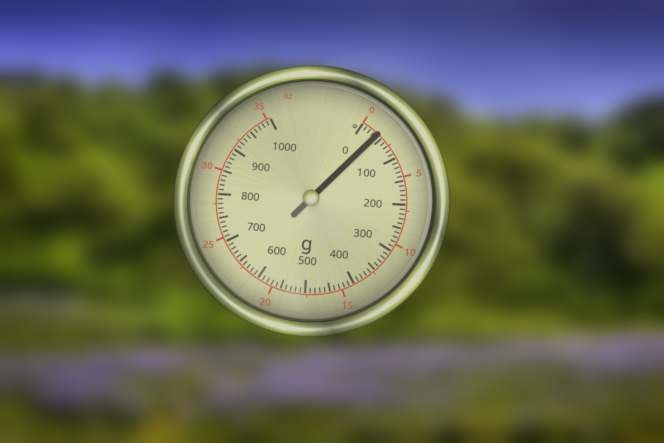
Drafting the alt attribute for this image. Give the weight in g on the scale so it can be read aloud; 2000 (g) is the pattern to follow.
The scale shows 40 (g)
